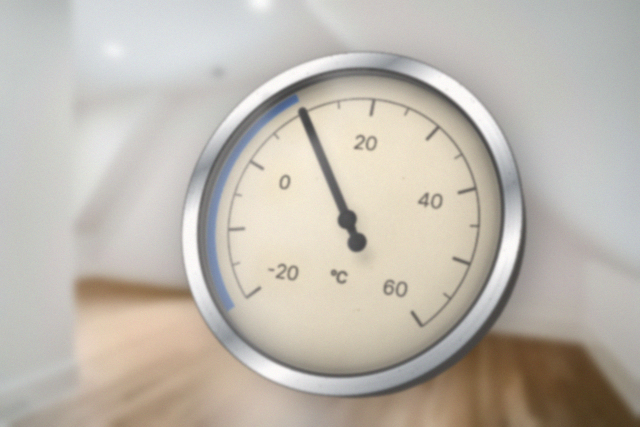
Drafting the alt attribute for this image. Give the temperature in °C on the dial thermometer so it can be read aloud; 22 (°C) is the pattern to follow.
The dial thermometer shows 10 (°C)
